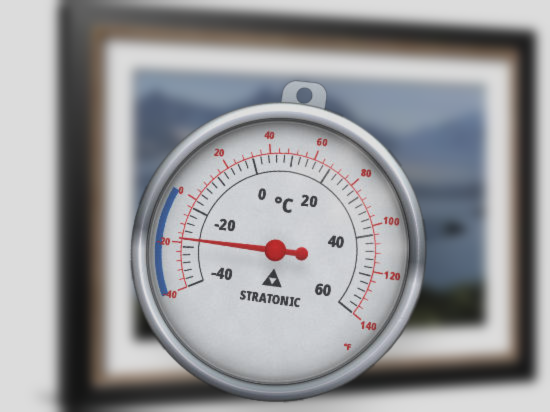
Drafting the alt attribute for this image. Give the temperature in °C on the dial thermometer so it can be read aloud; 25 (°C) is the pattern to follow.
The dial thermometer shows -28 (°C)
